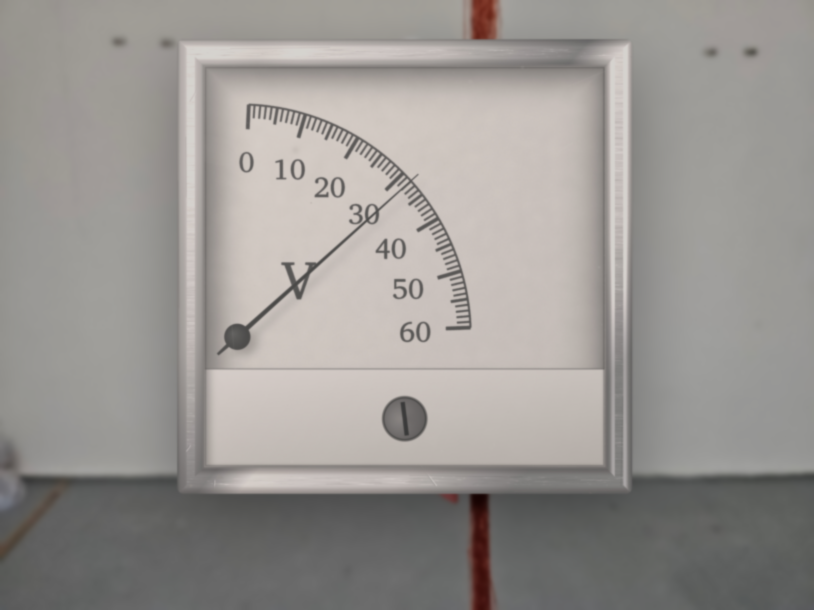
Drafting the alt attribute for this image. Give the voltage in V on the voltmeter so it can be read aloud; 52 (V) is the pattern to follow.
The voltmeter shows 32 (V)
